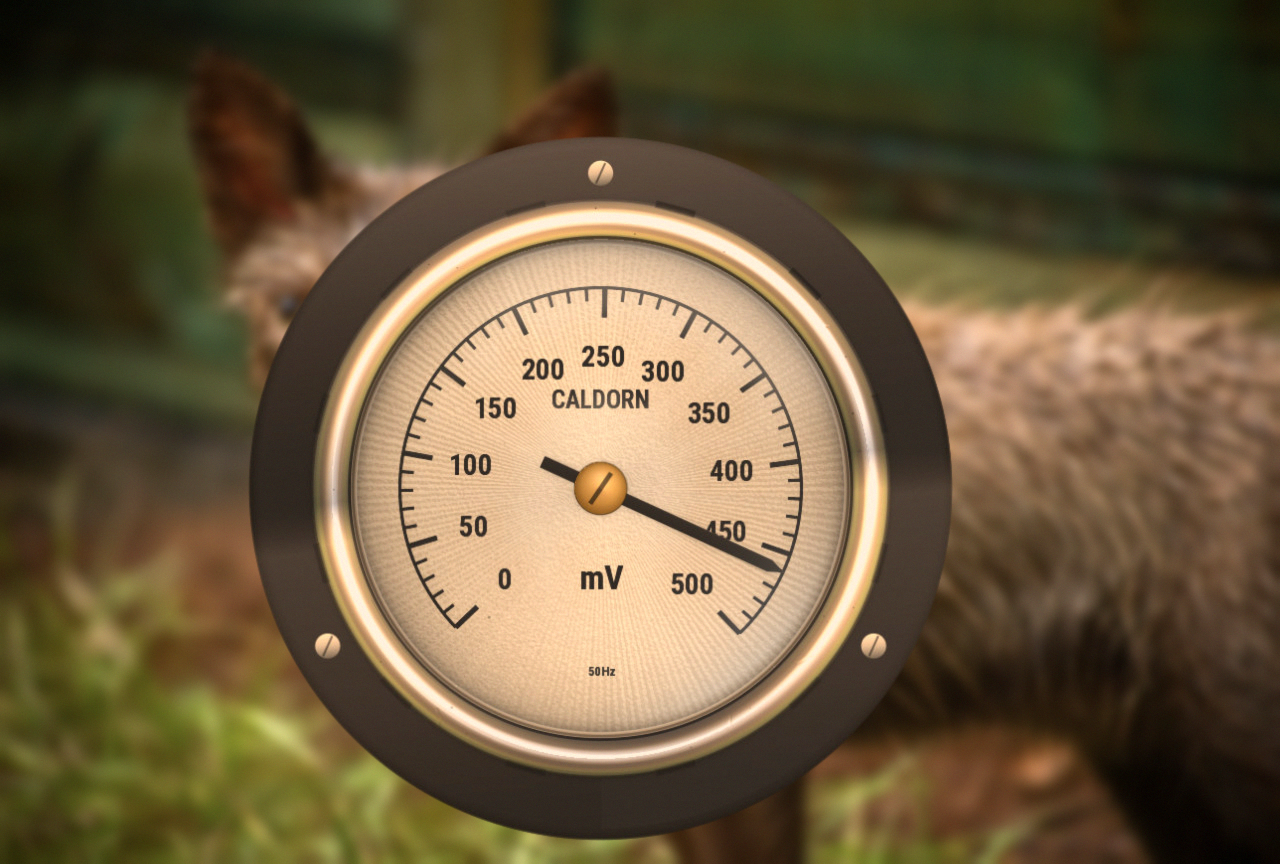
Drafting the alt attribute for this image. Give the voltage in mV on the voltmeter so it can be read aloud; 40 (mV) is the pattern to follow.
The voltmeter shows 460 (mV)
